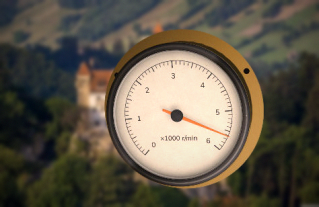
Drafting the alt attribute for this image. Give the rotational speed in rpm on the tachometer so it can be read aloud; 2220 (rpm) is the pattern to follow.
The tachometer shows 5600 (rpm)
